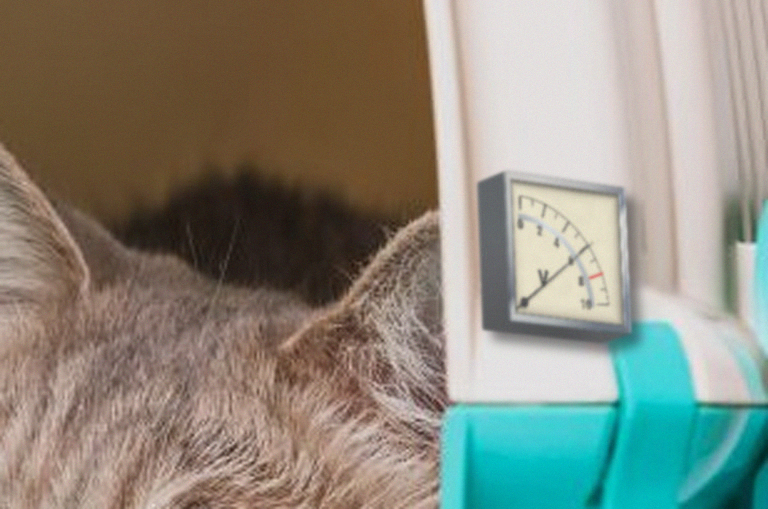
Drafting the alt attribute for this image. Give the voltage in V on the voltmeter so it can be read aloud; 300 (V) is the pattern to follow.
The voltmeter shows 6 (V)
